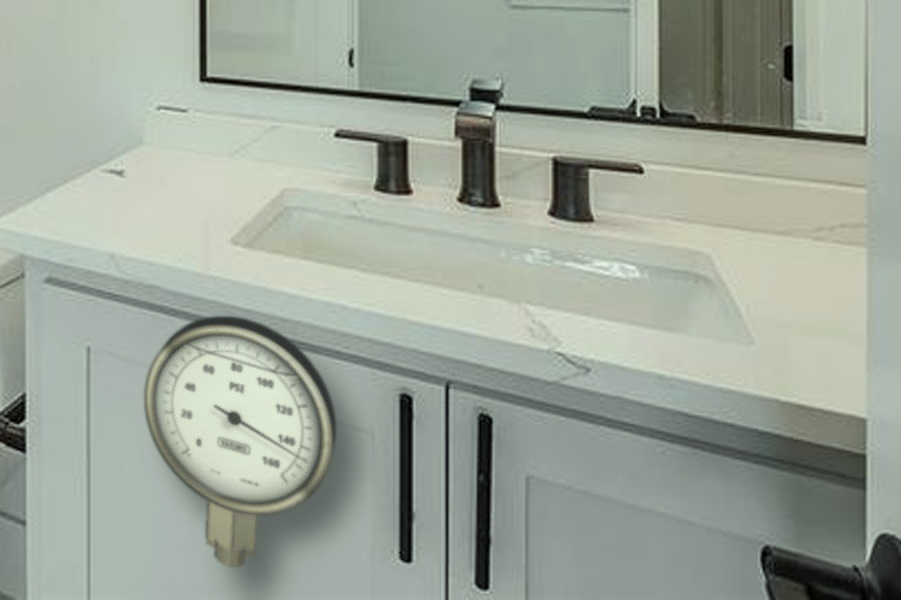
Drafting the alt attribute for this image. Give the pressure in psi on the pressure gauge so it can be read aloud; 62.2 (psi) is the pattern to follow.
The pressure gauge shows 145 (psi)
